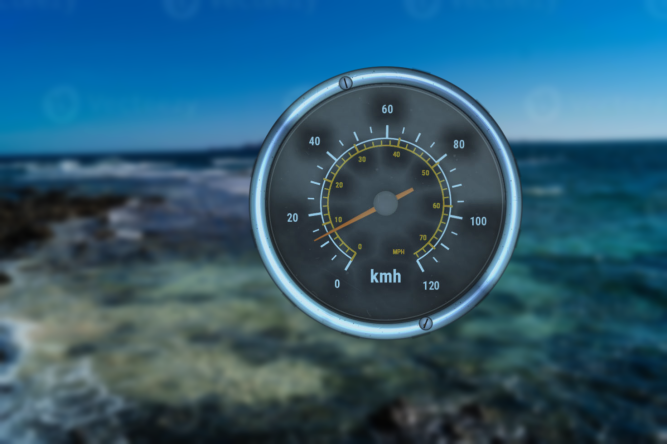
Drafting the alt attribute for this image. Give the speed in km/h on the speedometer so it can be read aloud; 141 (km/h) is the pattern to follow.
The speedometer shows 12.5 (km/h)
